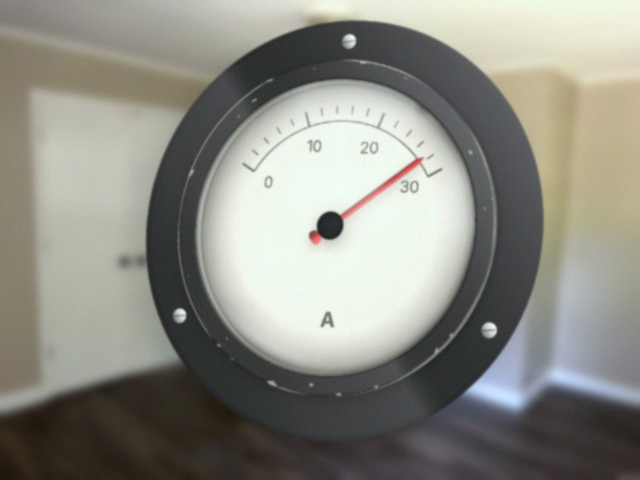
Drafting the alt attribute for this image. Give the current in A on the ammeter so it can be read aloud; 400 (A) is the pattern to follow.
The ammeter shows 28 (A)
